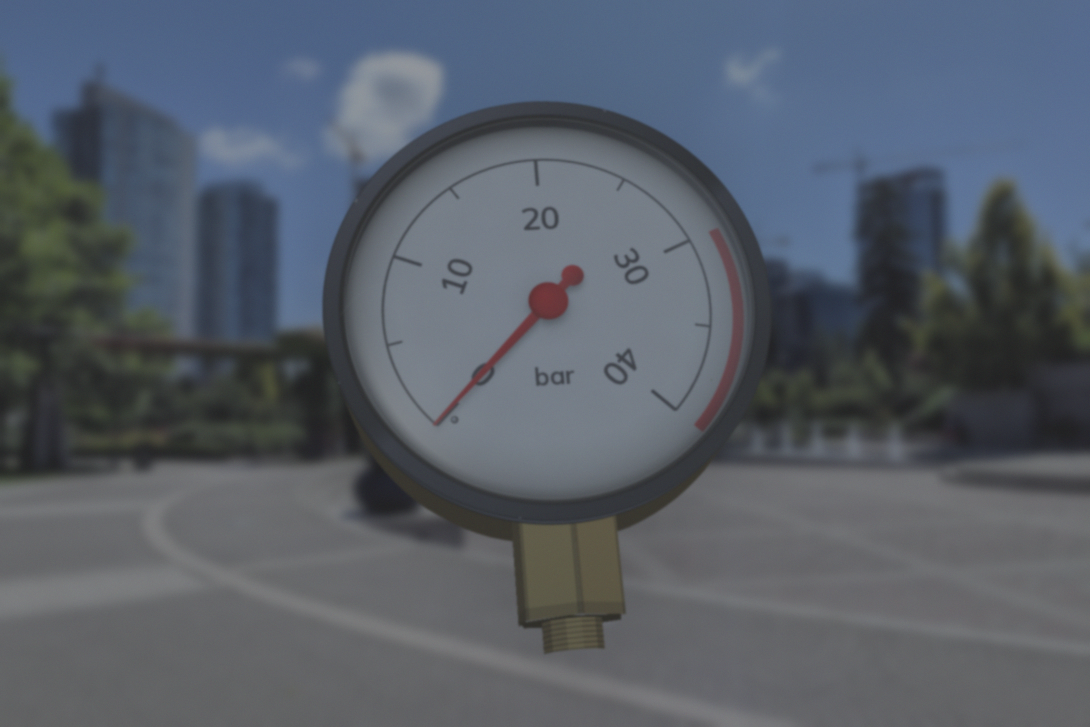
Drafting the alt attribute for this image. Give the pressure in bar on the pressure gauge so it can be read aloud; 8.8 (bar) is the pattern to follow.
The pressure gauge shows 0 (bar)
